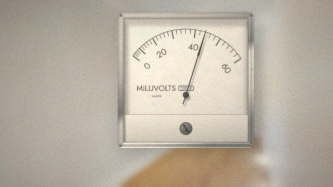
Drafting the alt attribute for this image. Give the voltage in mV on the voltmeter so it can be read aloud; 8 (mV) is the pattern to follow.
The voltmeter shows 44 (mV)
